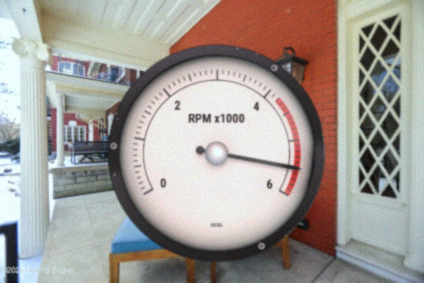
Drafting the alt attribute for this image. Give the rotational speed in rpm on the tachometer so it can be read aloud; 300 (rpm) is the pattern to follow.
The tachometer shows 5500 (rpm)
